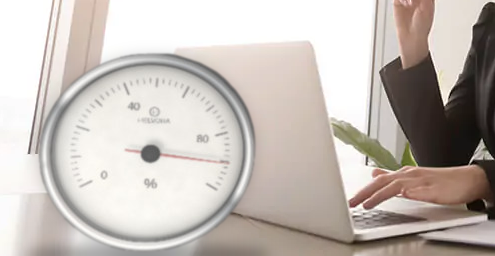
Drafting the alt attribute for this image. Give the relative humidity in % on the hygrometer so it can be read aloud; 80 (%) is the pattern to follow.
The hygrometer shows 90 (%)
